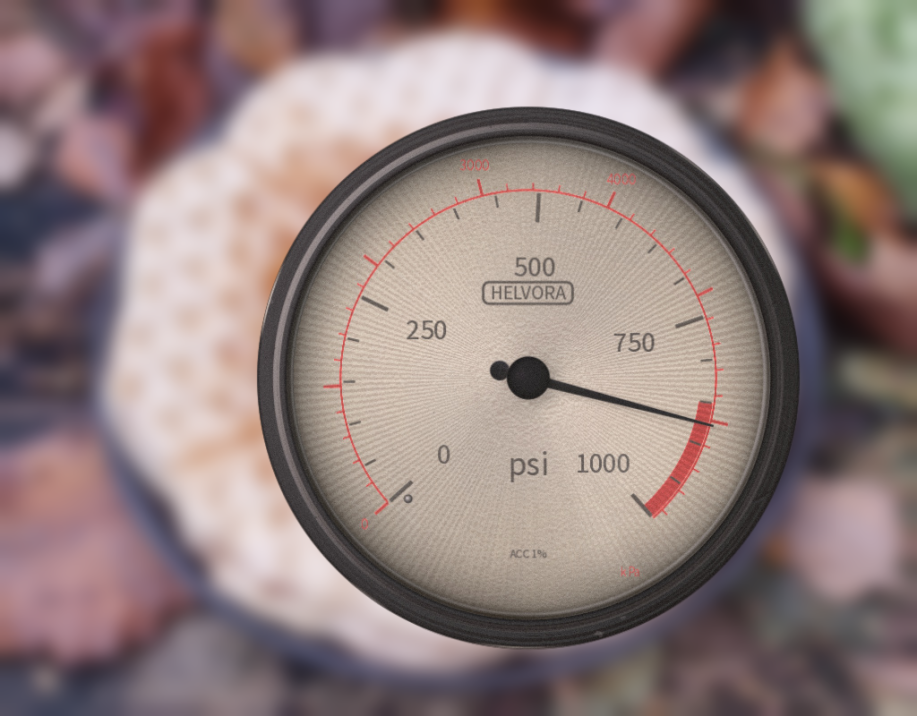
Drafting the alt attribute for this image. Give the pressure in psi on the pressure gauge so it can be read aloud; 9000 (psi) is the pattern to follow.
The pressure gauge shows 875 (psi)
